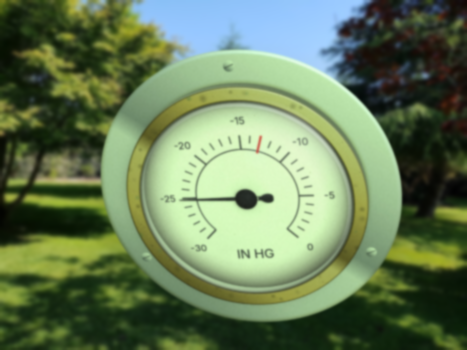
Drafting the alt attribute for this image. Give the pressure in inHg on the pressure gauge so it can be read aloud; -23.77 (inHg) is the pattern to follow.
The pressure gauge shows -25 (inHg)
